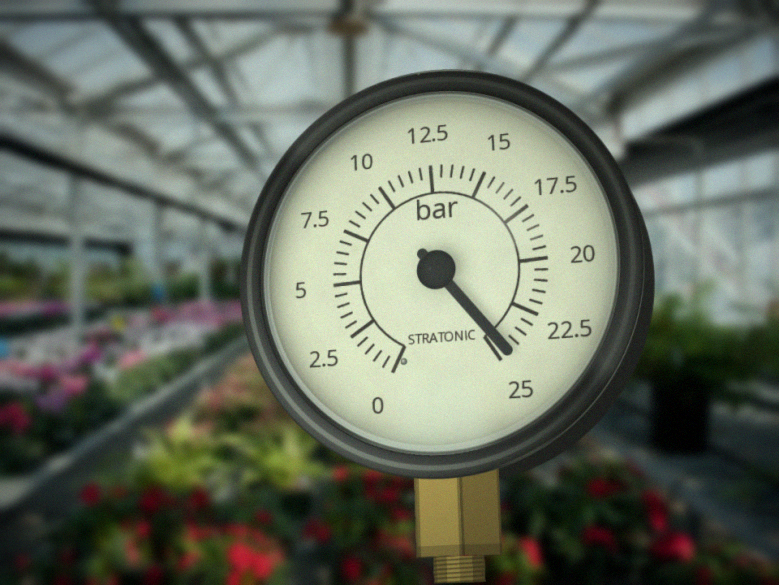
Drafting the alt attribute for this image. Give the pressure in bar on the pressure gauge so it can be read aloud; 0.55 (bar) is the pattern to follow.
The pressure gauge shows 24.5 (bar)
